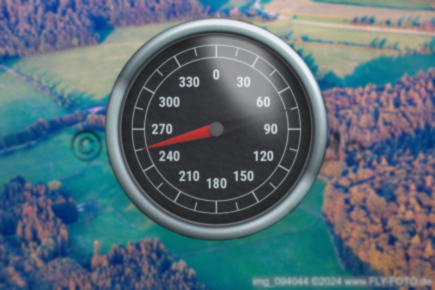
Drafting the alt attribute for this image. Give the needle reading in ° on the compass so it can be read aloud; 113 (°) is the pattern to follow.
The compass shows 255 (°)
